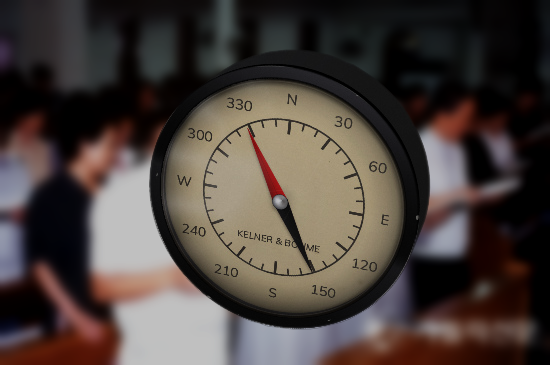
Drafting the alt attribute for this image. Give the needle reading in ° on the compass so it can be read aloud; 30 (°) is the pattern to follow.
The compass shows 330 (°)
